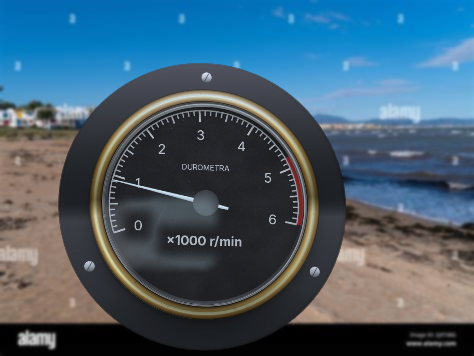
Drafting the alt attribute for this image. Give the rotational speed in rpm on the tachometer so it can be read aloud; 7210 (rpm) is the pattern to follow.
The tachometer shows 900 (rpm)
